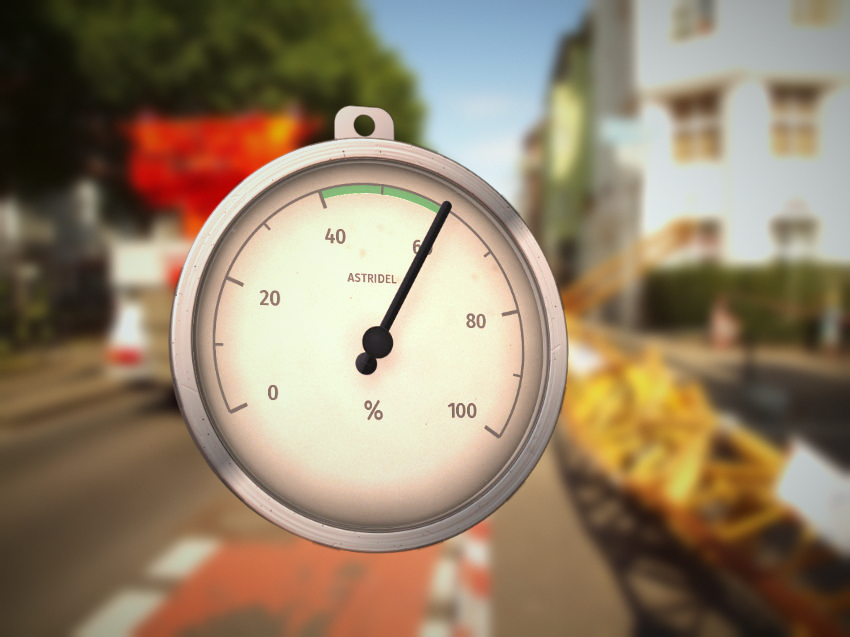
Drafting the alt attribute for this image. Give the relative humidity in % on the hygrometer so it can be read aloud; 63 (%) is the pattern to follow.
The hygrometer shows 60 (%)
